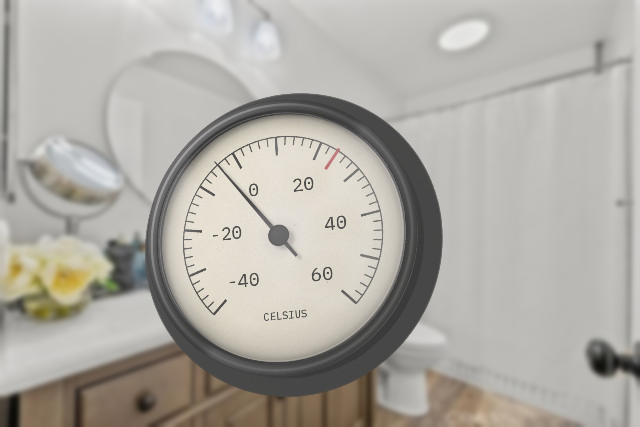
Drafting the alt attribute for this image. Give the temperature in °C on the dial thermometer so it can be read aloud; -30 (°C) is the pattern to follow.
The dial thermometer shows -4 (°C)
